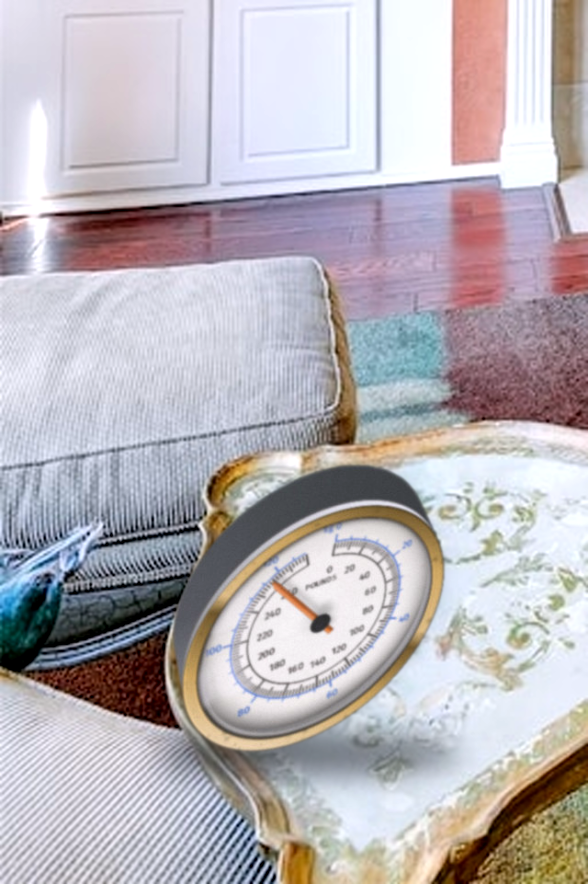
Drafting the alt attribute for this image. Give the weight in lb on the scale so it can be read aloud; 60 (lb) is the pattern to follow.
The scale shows 260 (lb)
